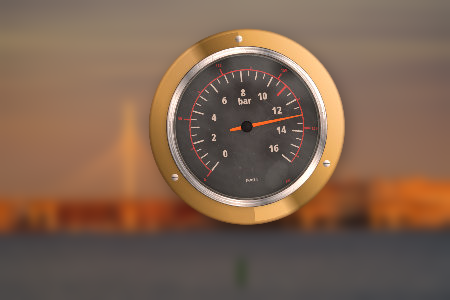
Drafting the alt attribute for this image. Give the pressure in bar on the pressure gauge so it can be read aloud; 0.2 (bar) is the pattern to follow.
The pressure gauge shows 13 (bar)
